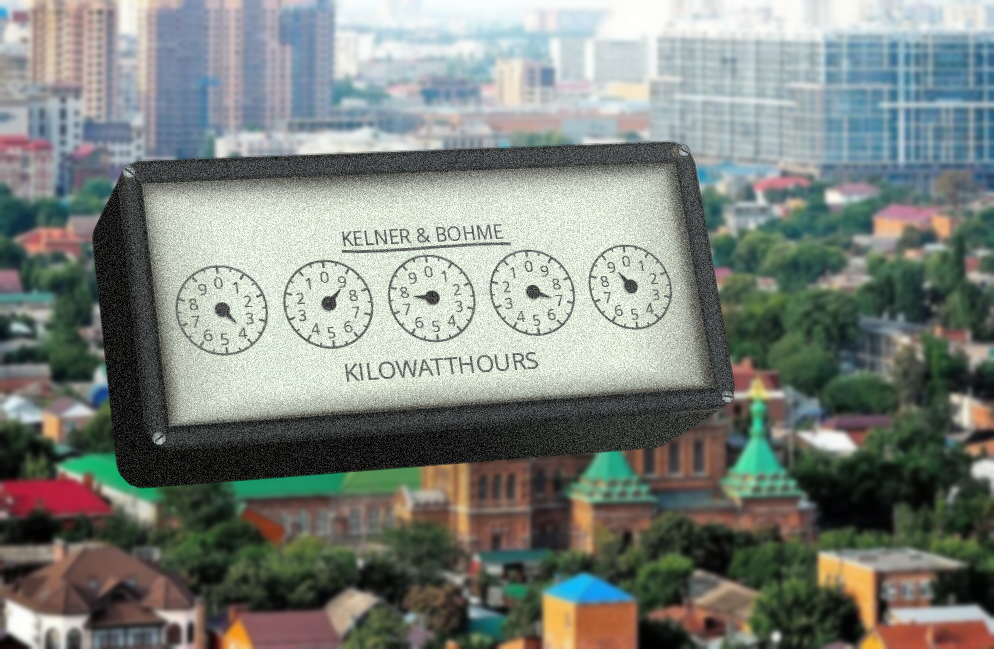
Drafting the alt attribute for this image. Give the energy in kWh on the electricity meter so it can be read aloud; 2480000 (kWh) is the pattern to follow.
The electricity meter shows 38769 (kWh)
